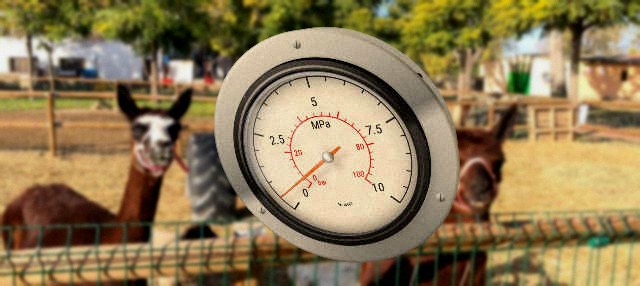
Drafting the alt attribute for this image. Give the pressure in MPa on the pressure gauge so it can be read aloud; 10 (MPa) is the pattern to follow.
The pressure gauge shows 0.5 (MPa)
